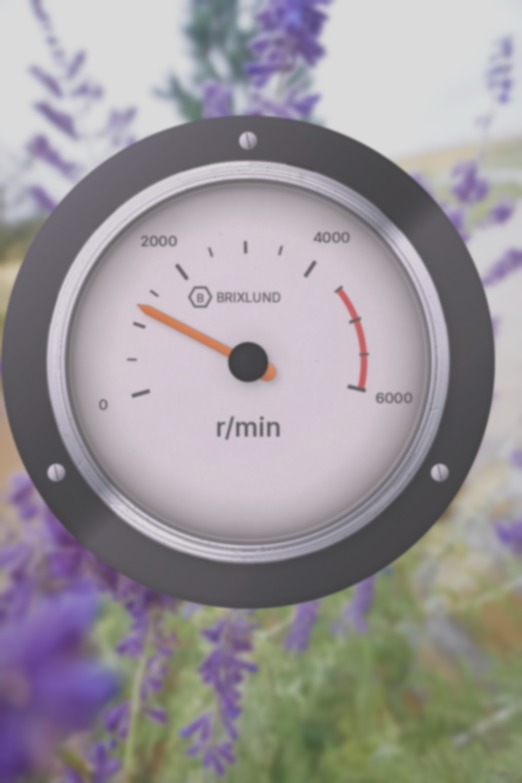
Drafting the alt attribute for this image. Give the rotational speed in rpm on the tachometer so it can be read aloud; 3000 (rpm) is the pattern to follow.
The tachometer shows 1250 (rpm)
